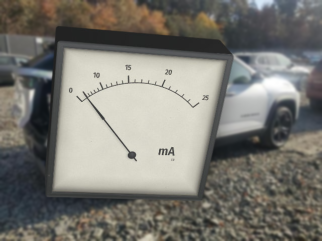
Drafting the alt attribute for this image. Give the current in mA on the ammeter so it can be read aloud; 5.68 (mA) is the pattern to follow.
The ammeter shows 5 (mA)
